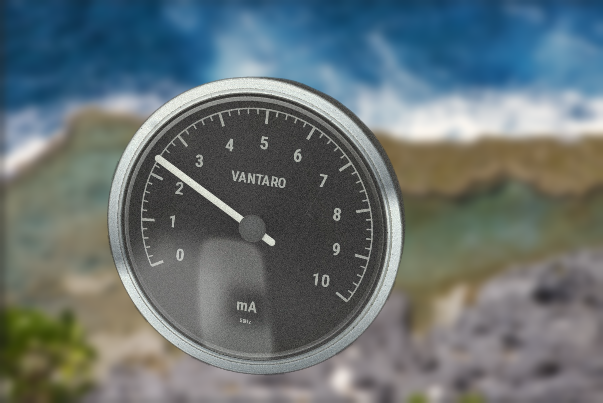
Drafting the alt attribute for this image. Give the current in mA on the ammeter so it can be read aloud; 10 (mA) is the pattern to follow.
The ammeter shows 2.4 (mA)
